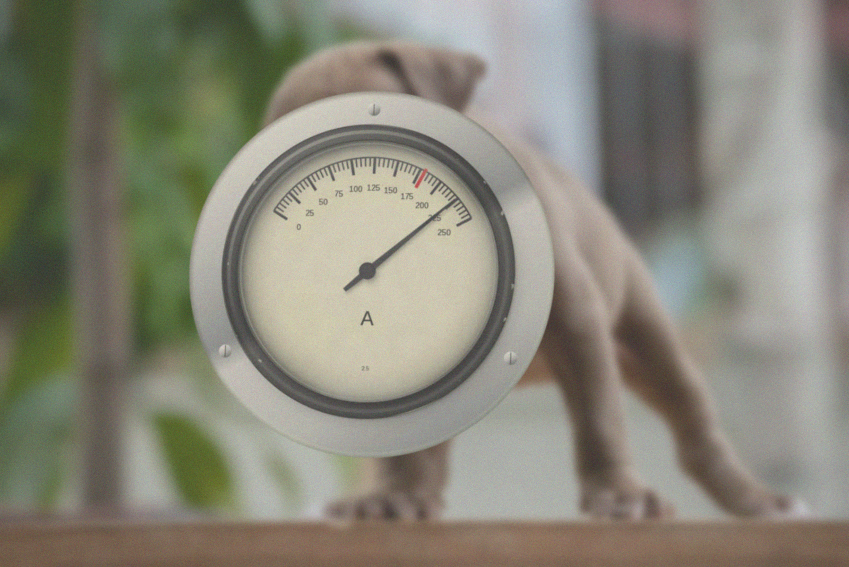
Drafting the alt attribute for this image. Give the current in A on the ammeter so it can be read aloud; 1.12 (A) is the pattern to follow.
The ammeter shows 225 (A)
